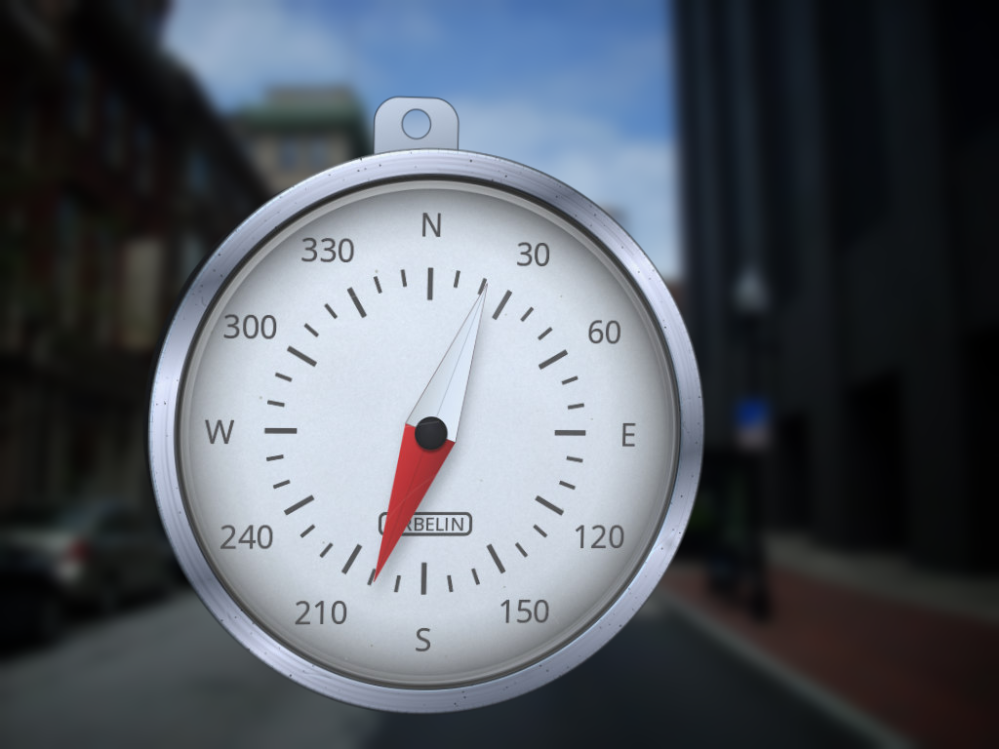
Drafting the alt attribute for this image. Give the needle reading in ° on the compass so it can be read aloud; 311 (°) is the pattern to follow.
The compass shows 200 (°)
